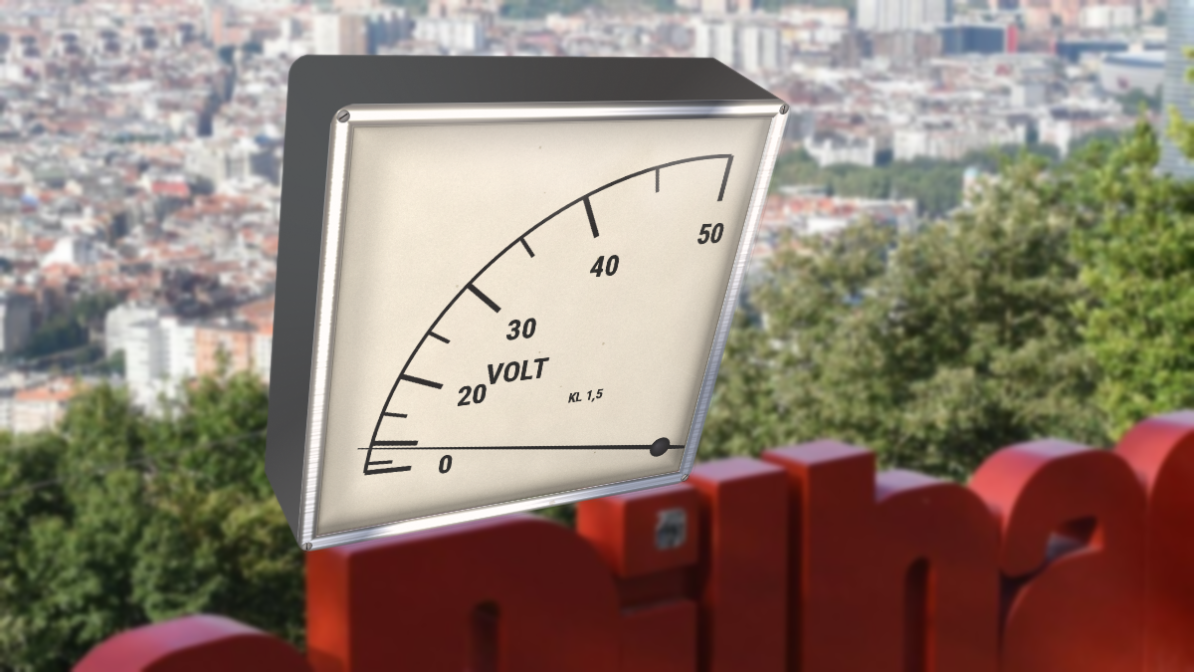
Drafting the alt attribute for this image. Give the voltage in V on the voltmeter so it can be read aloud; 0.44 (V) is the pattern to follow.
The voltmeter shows 10 (V)
